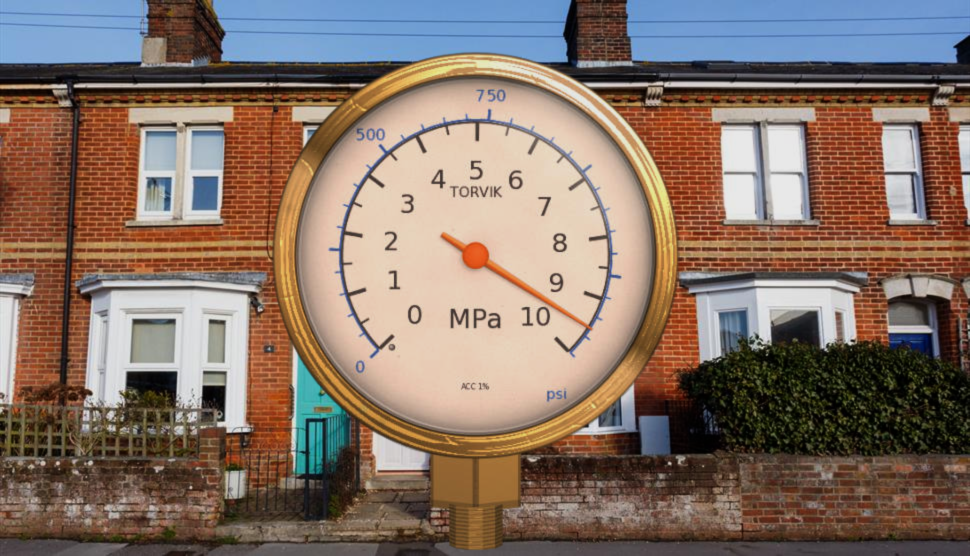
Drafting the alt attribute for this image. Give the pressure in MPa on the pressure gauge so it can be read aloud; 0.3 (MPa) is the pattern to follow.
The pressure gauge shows 9.5 (MPa)
